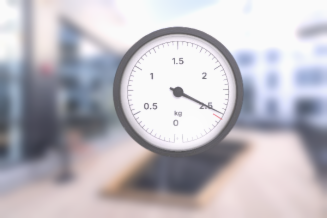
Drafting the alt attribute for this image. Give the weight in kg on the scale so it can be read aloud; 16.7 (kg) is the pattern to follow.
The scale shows 2.5 (kg)
